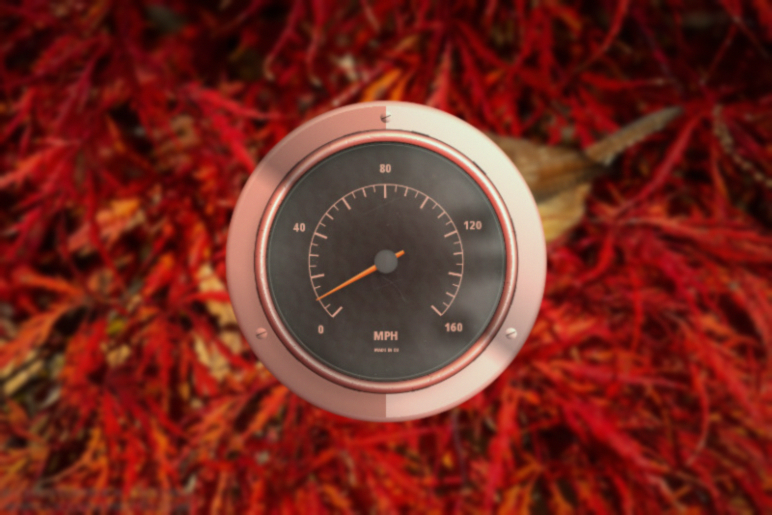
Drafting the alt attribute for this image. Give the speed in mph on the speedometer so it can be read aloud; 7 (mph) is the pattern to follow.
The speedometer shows 10 (mph)
